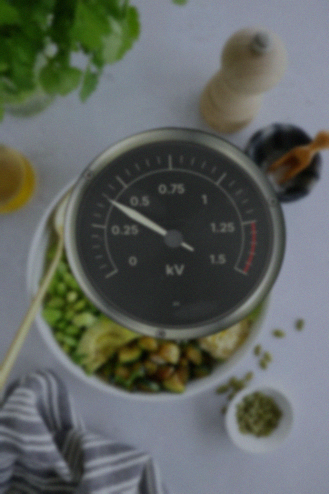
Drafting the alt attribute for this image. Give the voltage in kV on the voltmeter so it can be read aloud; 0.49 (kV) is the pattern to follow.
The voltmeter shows 0.4 (kV)
